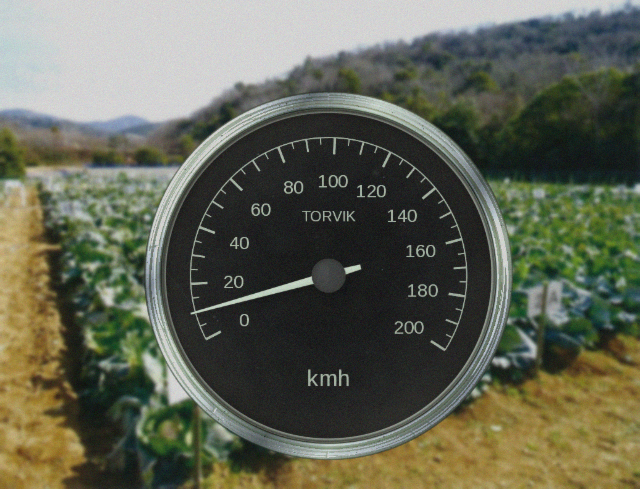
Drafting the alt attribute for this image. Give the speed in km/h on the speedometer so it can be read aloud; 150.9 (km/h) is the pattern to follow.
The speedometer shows 10 (km/h)
